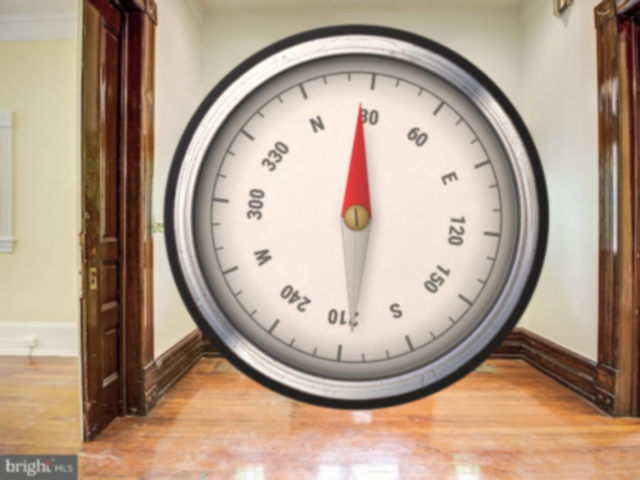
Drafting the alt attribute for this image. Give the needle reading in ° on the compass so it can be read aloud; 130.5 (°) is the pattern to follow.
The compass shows 25 (°)
